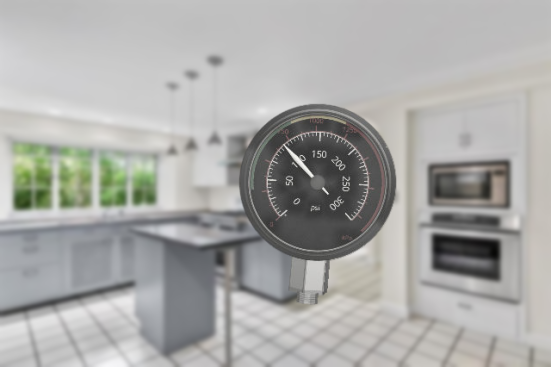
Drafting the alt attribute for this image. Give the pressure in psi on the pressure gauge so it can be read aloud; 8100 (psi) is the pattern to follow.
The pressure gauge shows 100 (psi)
